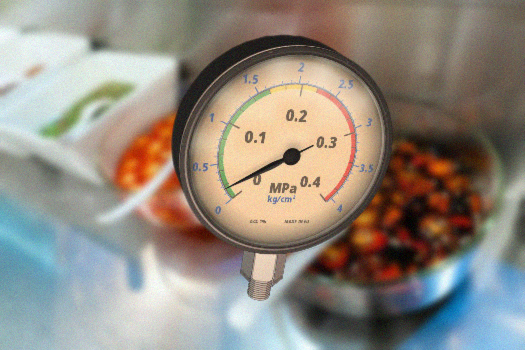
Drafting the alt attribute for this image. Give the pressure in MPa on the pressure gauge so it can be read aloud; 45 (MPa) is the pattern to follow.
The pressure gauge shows 0.02 (MPa)
